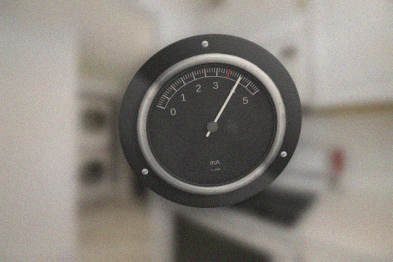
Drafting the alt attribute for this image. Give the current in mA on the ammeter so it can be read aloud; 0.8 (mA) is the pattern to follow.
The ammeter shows 4 (mA)
